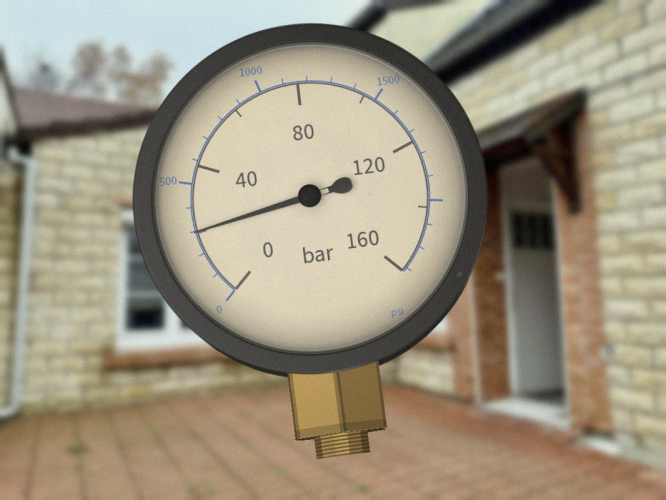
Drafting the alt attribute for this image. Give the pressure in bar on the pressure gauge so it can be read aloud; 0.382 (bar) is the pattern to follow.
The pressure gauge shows 20 (bar)
